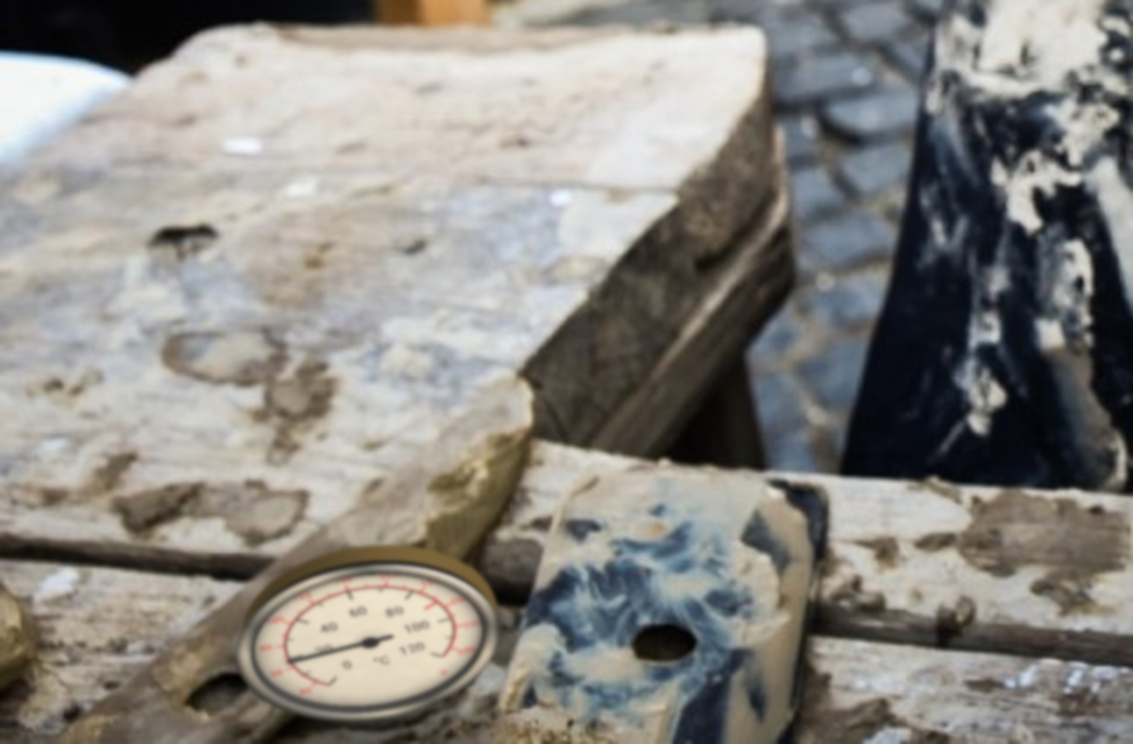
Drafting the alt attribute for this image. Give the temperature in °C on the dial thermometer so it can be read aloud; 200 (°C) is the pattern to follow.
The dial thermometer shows 20 (°C)
